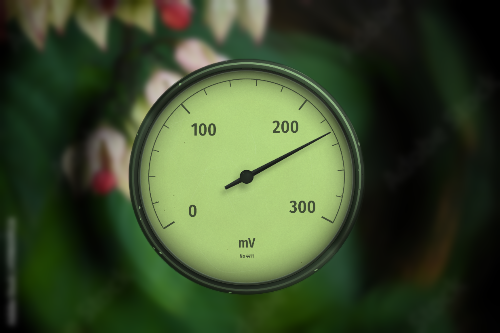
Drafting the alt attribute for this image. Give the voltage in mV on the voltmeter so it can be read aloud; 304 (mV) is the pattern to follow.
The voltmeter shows 230 (mV)
